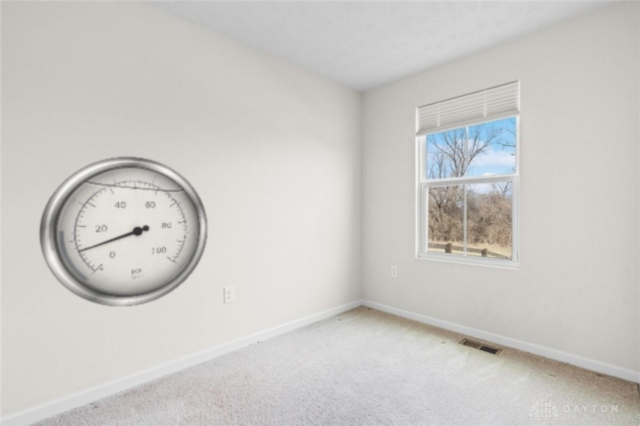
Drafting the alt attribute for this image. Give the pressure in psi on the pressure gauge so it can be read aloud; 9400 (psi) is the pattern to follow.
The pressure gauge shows 10 (psi)
